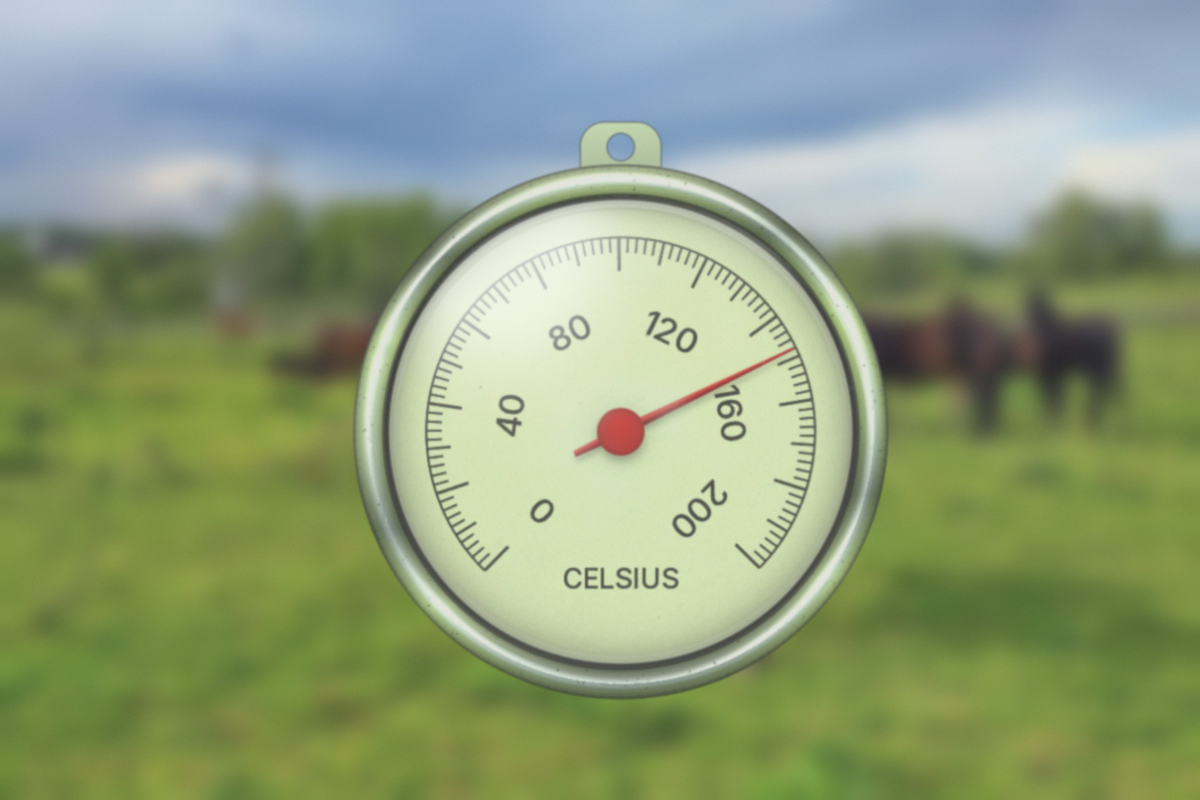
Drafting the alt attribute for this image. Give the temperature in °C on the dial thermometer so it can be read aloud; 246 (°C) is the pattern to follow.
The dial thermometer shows 148 (°C)
